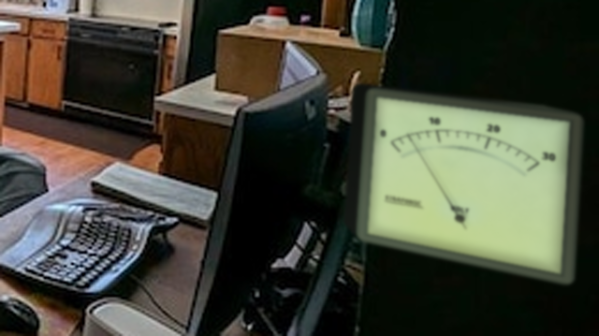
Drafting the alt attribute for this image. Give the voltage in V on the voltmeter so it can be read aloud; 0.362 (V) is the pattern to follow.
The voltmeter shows 4 (V)
